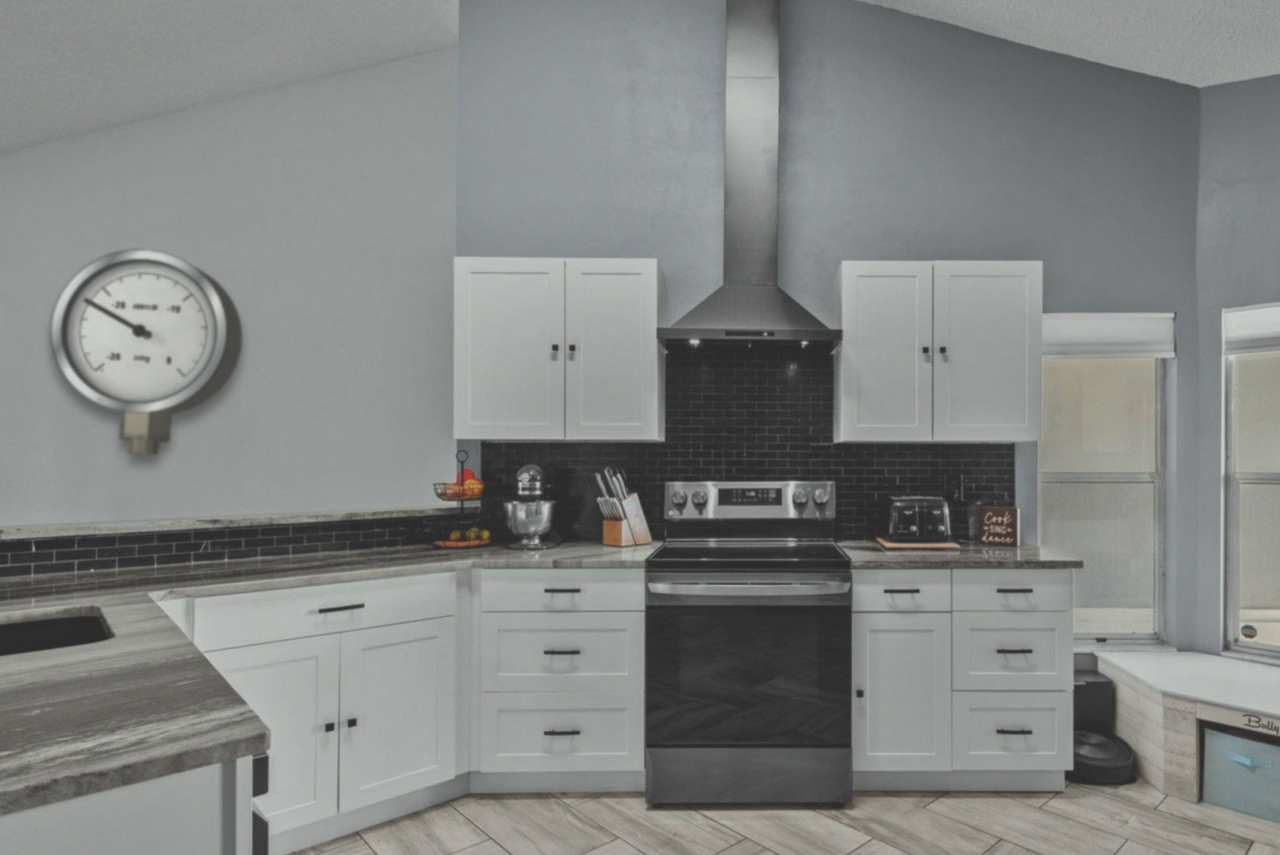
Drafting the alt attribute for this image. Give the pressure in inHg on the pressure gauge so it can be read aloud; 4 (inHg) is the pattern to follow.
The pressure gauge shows -22 (inHg)
